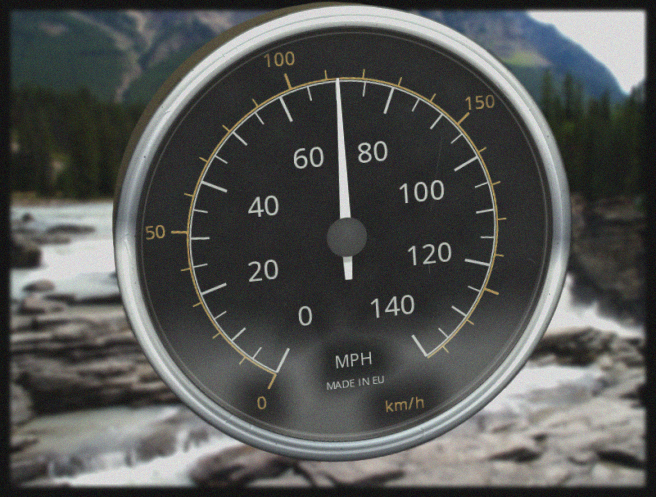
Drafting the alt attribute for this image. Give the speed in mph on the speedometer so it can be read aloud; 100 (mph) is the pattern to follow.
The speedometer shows 70 (mph)
